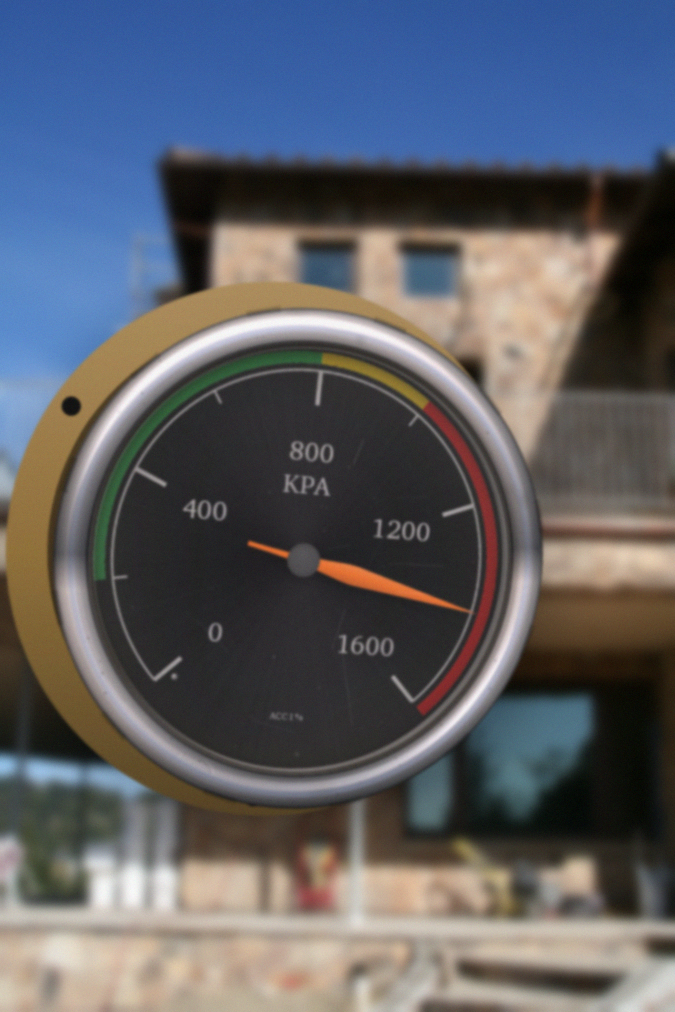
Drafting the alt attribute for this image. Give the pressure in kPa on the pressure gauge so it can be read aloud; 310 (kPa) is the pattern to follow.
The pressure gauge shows 1400 (kPa)
